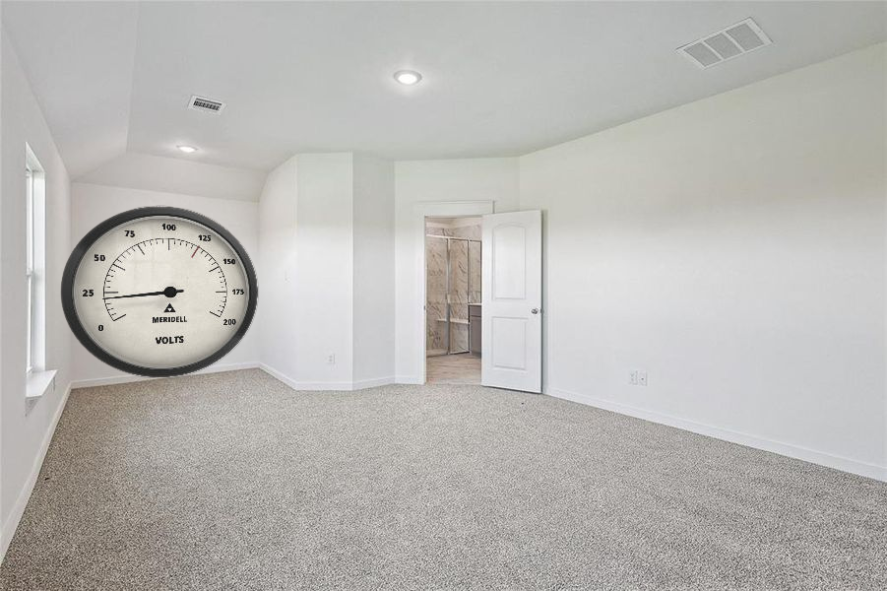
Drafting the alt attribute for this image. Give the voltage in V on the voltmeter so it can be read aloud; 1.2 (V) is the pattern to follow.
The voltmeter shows 20 (V)
